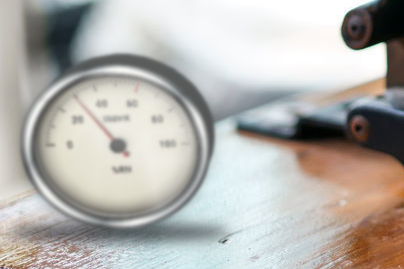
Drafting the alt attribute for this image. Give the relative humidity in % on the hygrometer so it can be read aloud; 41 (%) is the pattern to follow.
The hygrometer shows 30 (%)
